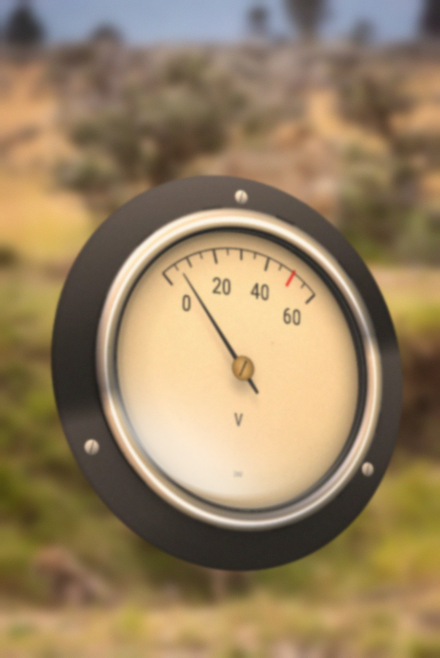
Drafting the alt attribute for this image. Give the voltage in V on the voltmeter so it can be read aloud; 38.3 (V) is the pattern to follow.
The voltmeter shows 5 (V)
